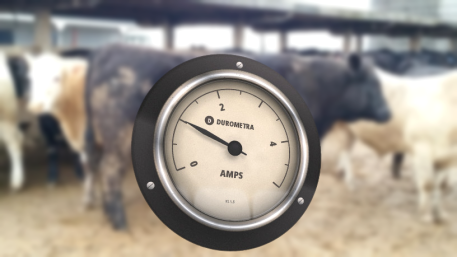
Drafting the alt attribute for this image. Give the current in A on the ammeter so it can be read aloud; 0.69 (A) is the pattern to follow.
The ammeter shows 1 (A)
